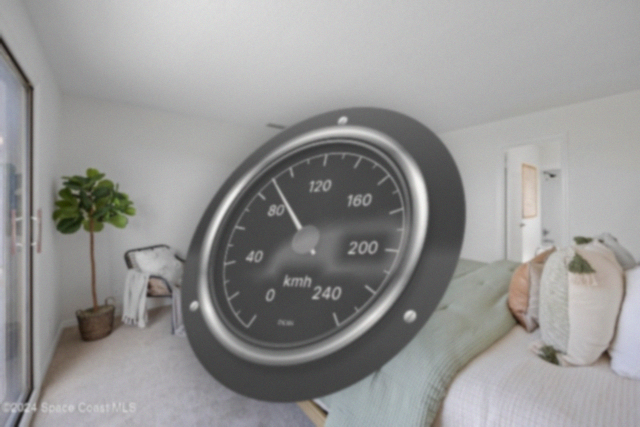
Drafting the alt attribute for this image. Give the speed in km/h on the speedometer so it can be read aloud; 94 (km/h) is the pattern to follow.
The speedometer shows 90 (km/h)
